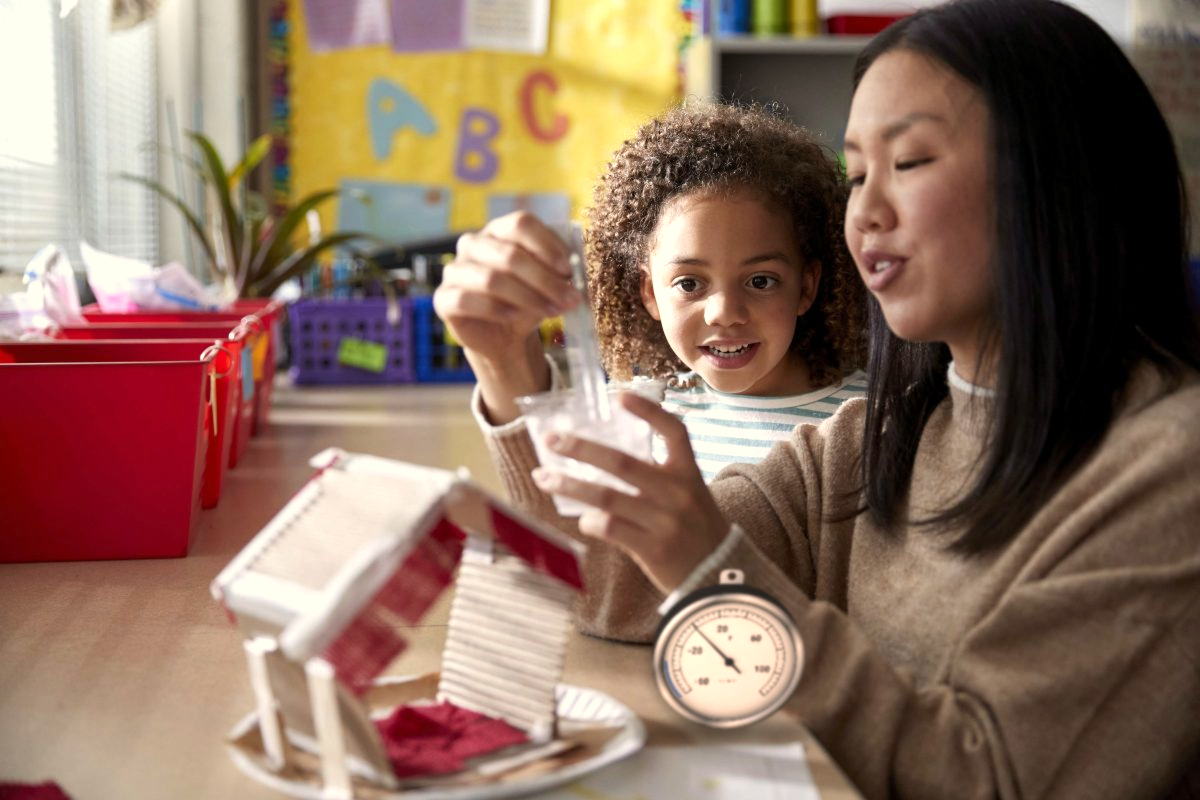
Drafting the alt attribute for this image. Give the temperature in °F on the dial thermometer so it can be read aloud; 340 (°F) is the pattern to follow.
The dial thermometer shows 0 (°F)
